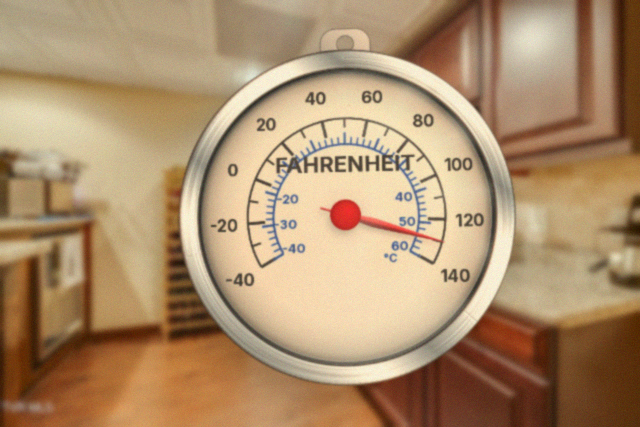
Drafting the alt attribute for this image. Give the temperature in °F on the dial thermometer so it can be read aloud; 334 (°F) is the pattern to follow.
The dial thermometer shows 130 (°F)
